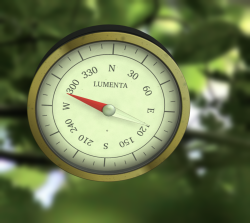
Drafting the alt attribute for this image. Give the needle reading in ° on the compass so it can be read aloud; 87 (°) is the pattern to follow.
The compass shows 290 (°)
